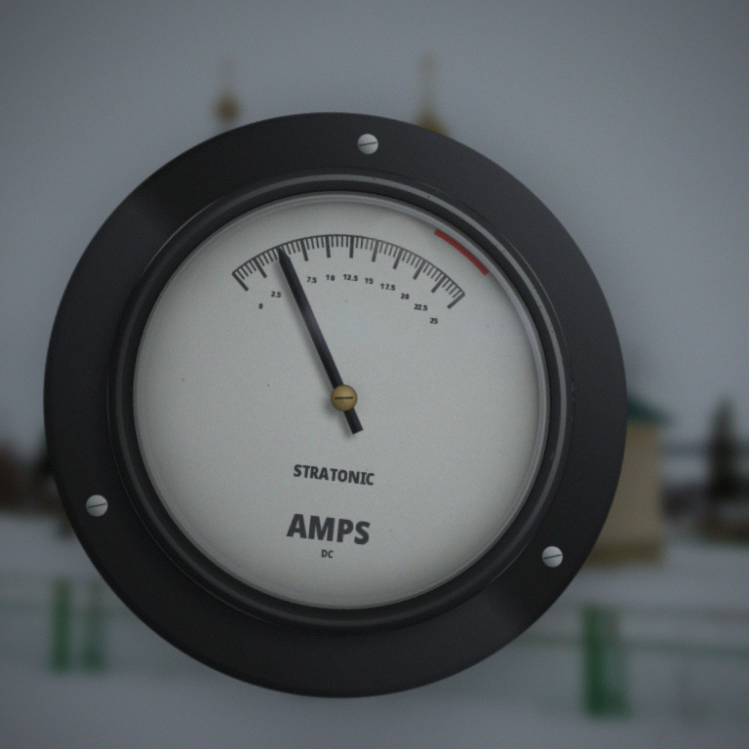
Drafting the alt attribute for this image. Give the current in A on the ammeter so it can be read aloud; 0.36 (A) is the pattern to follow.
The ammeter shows 5 (A)
